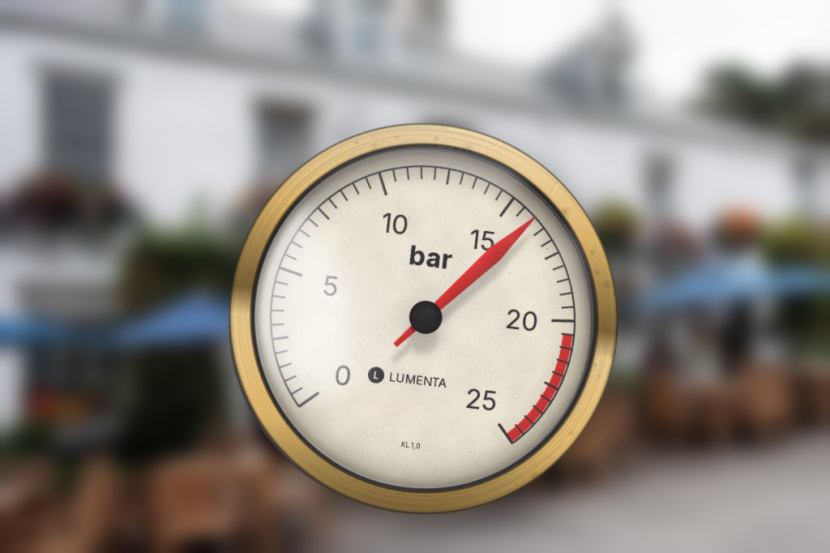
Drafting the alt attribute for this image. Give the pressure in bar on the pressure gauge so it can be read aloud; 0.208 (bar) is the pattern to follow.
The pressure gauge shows 16 (bar)
